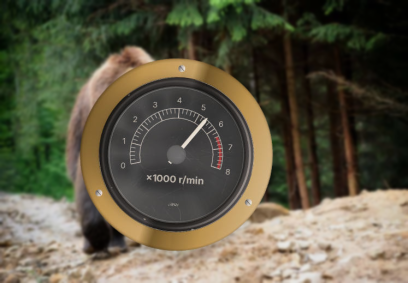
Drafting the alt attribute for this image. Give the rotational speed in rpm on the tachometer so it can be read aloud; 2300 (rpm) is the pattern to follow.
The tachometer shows 5400 (rpm)
